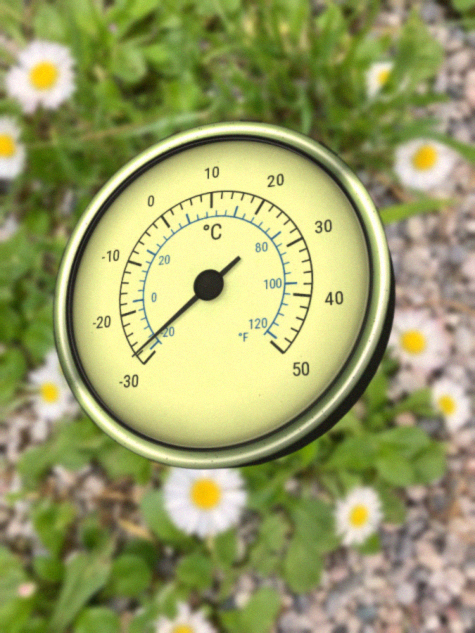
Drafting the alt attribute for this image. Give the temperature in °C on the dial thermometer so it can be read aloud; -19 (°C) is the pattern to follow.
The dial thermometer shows -28 (°C)
